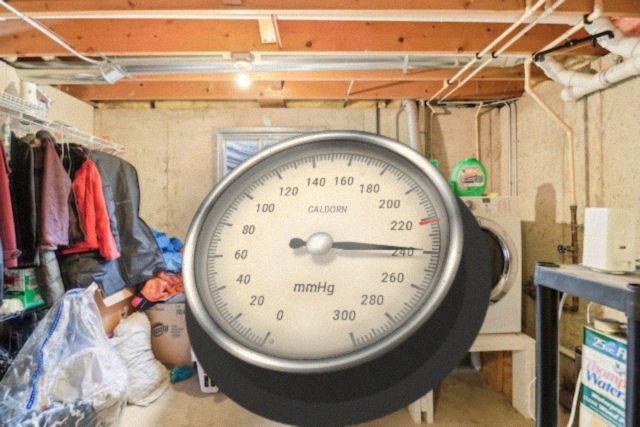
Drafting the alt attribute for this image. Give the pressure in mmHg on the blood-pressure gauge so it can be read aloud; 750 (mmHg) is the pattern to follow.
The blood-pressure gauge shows 240 (mmHg)
